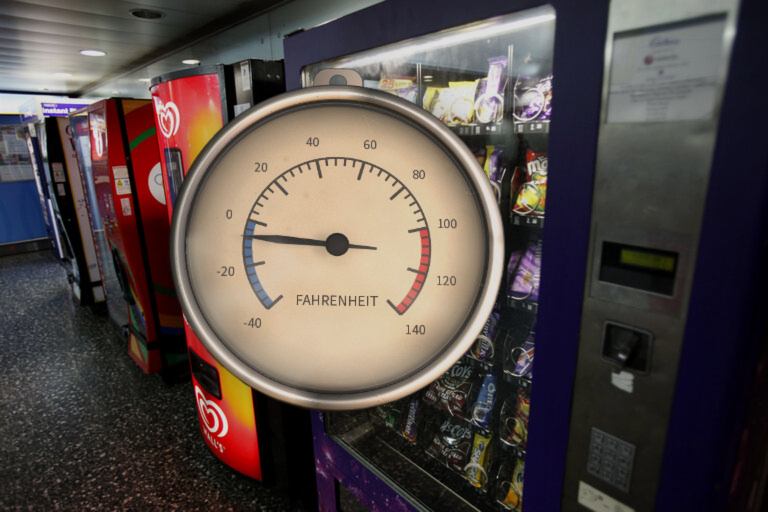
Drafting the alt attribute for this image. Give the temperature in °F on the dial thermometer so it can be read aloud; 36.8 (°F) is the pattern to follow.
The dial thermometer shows -8 (°F)
